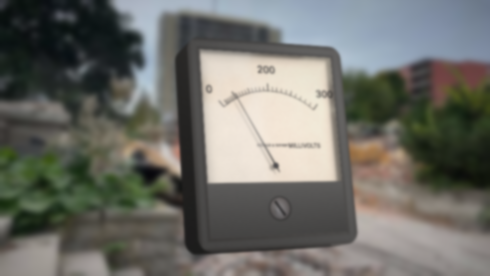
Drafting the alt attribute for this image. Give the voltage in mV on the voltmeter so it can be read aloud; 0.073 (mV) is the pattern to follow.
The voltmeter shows 100 (mV)
